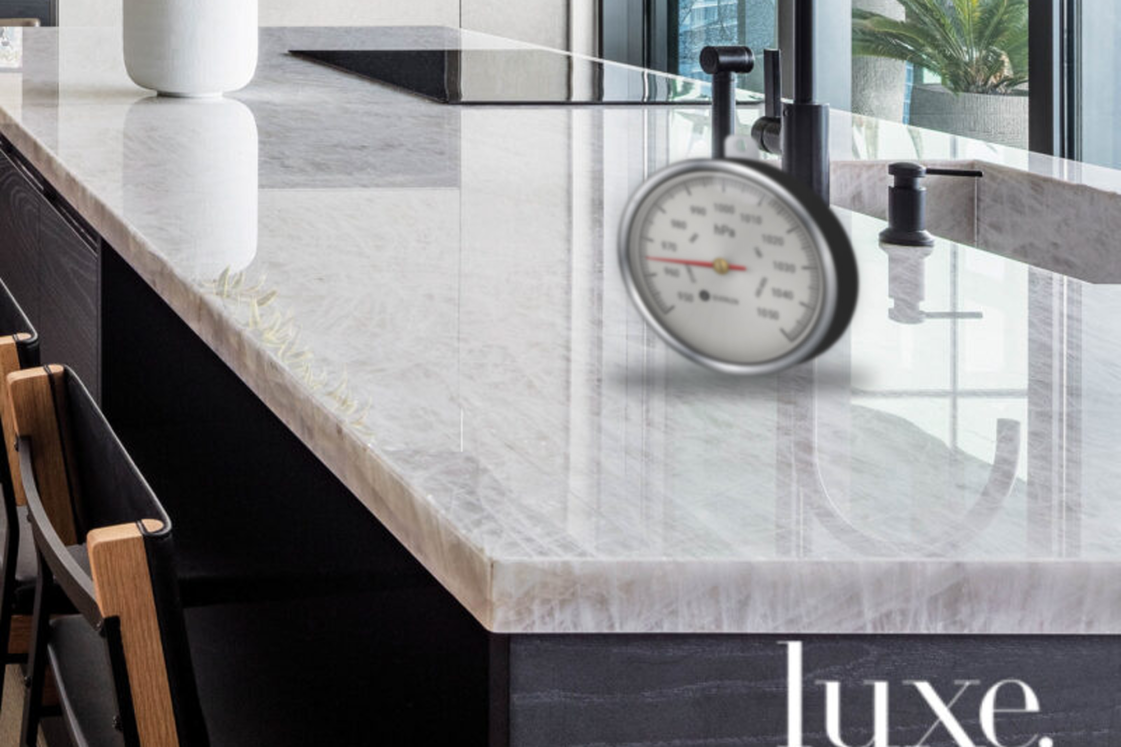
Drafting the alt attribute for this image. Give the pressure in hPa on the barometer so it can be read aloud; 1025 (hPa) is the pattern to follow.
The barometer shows 965 (hPa)
